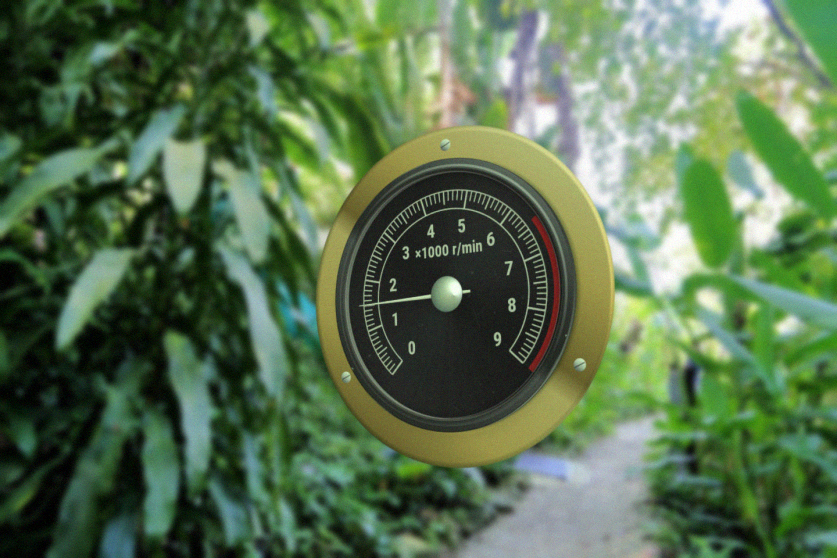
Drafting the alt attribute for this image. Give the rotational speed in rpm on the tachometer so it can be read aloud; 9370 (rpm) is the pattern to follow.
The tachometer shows 1500 (rpm)
